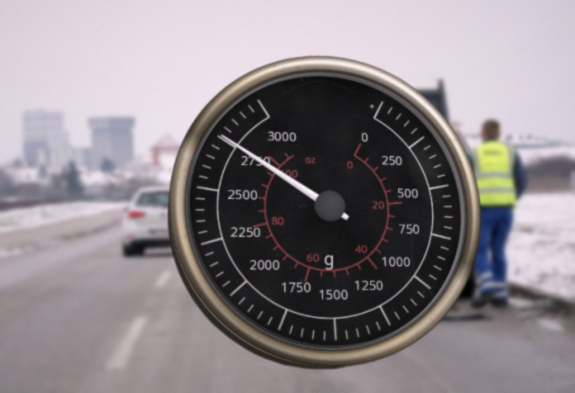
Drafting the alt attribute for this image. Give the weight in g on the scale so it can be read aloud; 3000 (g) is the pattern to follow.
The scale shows 2750 (g)
